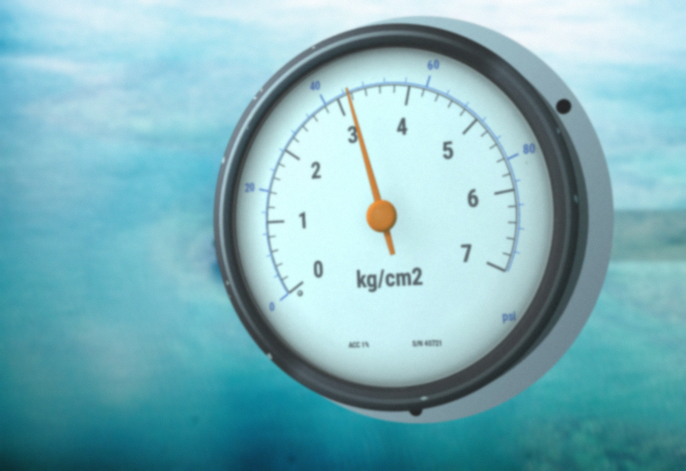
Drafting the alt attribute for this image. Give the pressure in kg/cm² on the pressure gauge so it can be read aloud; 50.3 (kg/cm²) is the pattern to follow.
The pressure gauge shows 3.2 (kg/cm²)
